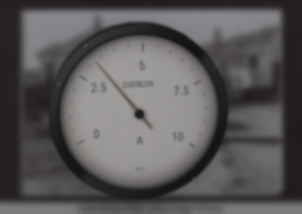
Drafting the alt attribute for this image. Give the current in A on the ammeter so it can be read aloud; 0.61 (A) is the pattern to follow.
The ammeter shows 3.25 (A)
